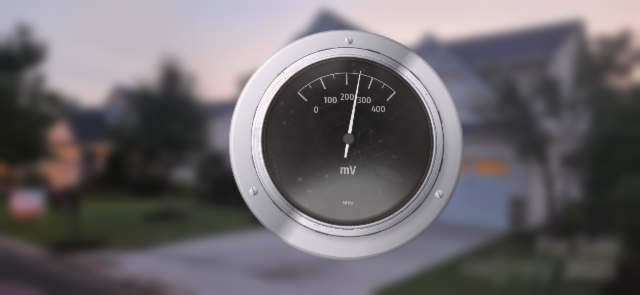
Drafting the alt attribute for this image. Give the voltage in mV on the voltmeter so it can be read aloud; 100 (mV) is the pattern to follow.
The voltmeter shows 250 (mV)
